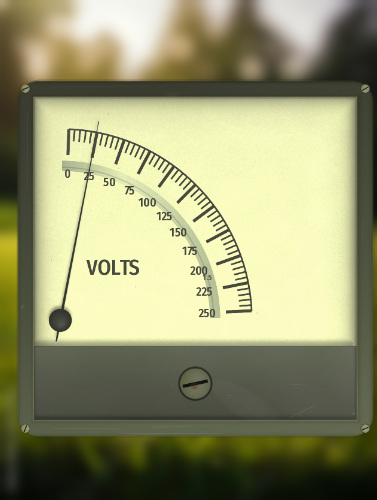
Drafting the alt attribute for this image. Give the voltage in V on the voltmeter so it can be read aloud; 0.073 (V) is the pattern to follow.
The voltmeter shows 25 (V)
